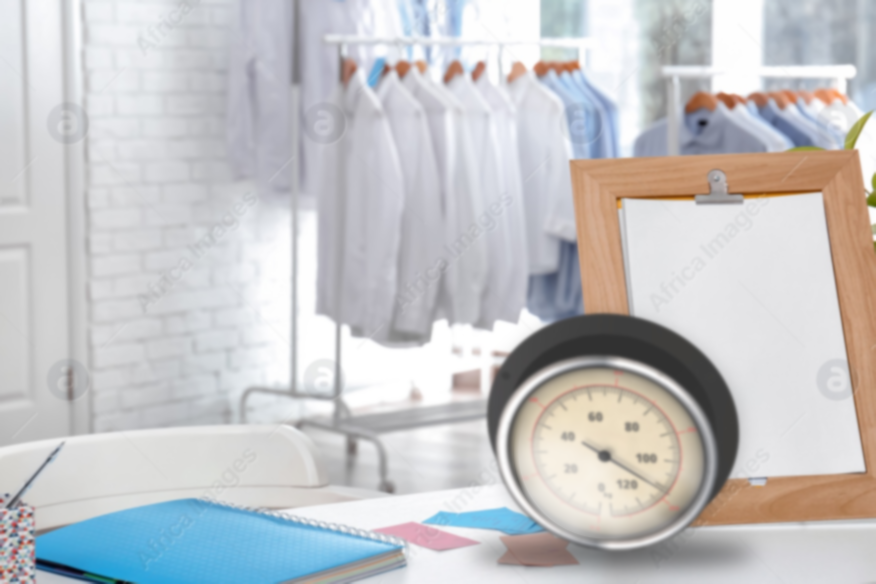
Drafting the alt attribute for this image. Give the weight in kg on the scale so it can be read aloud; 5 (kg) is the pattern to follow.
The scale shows 110 (kg)
